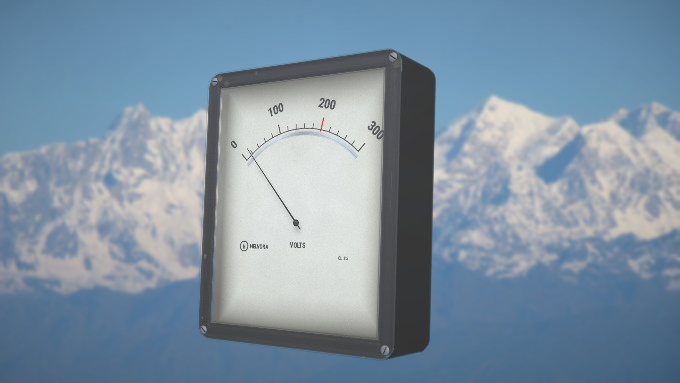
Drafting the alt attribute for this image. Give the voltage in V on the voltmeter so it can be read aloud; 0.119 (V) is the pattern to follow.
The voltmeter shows 20 (V)
